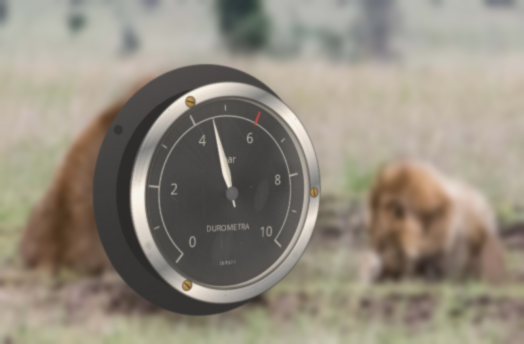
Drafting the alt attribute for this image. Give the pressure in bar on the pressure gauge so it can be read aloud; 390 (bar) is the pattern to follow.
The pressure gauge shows 4.5 (bar)
